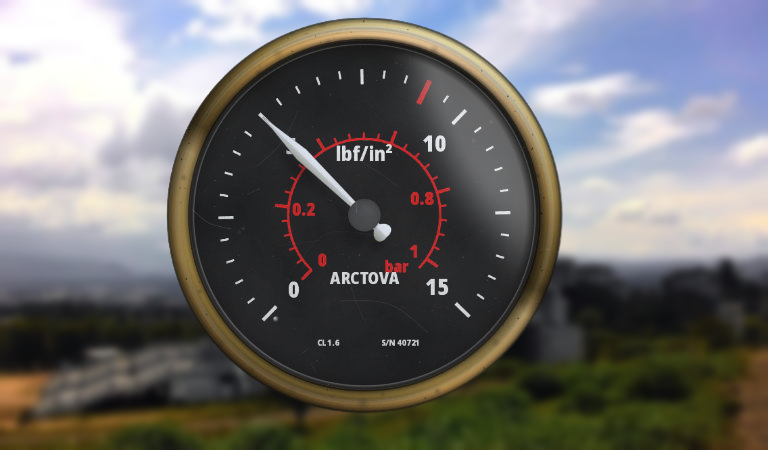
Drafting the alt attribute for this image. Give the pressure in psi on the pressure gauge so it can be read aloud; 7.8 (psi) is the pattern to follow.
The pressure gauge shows 5 (psi)
